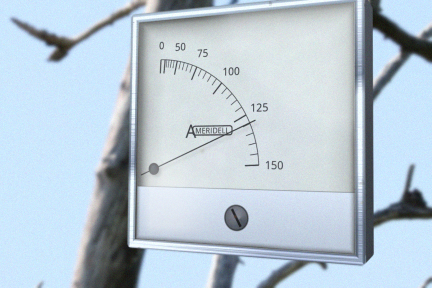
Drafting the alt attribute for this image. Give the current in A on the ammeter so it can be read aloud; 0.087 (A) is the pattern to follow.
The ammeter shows 130 (A)
